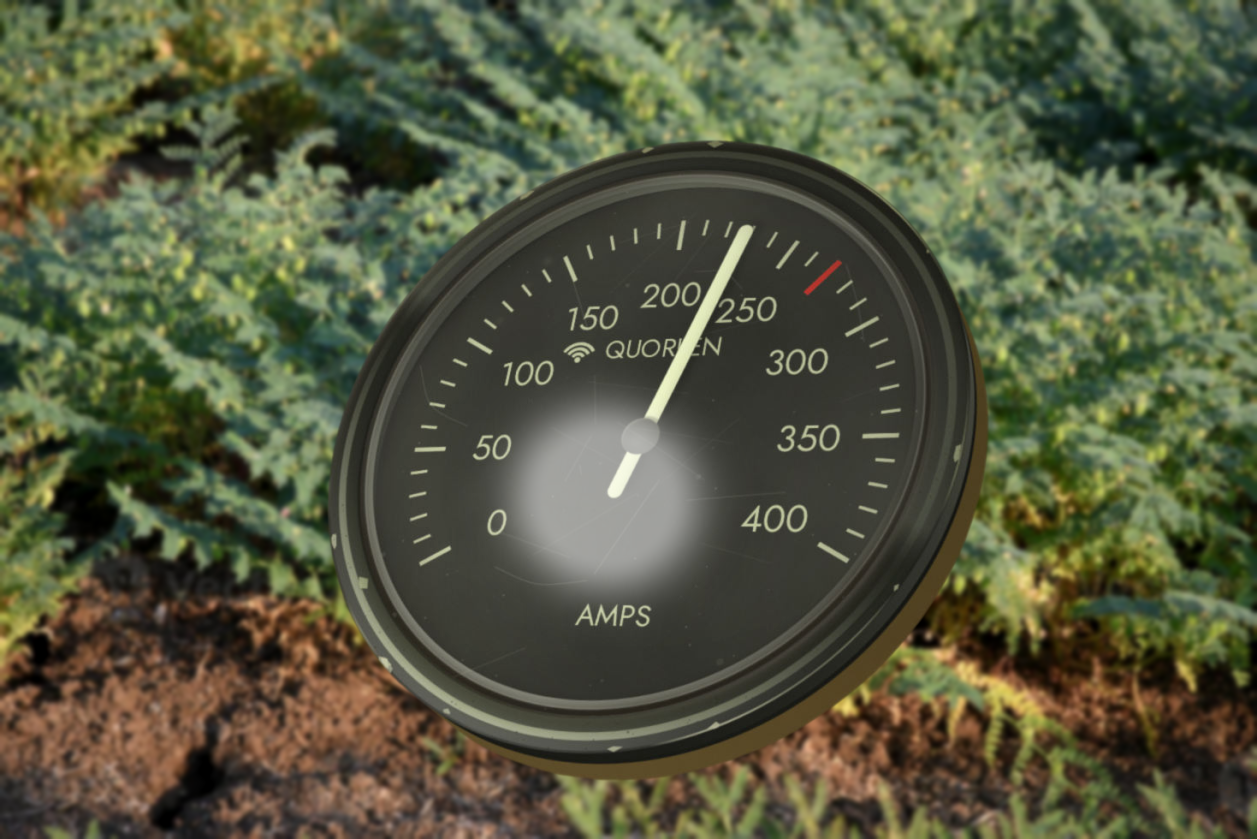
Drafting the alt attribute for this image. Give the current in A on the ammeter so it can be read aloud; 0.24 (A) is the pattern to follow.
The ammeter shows 230 (A)
